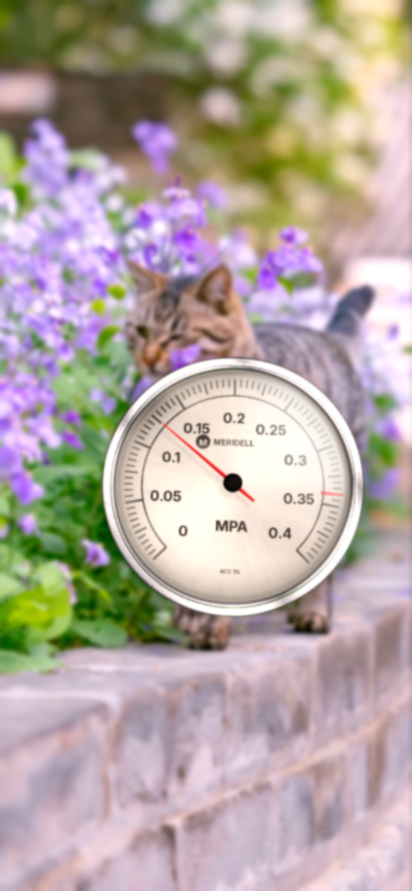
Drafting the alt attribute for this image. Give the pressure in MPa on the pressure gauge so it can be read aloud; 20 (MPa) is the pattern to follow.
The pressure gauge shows 0.125 (MPa)
